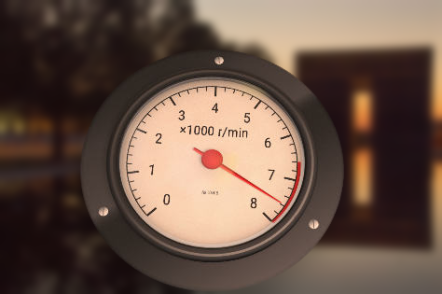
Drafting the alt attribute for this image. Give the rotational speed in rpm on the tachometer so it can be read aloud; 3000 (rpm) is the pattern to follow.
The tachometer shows 7600 (rpm)
